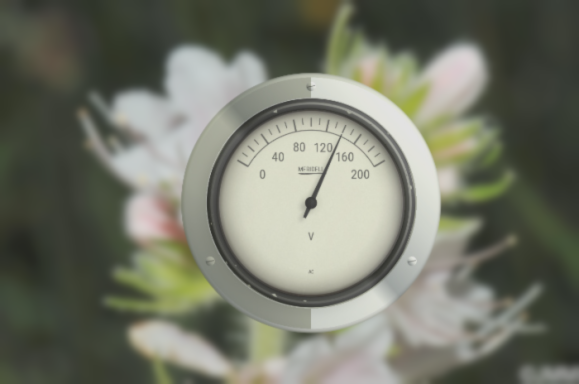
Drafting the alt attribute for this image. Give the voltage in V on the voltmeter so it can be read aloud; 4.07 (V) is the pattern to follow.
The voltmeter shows 140 (V)
